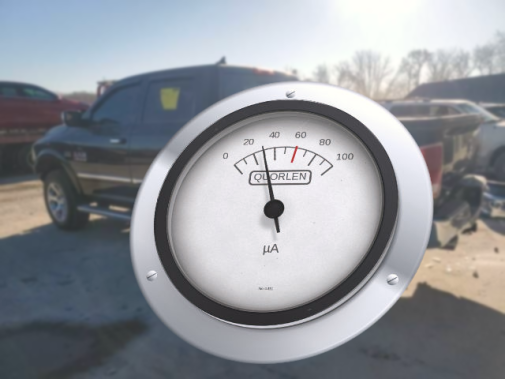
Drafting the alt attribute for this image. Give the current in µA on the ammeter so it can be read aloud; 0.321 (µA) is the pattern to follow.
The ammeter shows 30 (µA)
